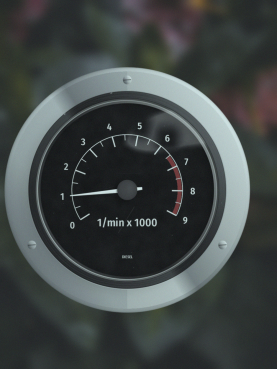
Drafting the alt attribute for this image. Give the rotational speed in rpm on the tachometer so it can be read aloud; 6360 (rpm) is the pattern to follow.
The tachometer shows 1000 (rpm)
